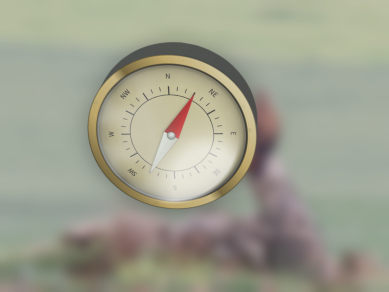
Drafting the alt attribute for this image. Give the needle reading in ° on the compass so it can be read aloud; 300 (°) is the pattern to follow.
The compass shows 30 (°)
